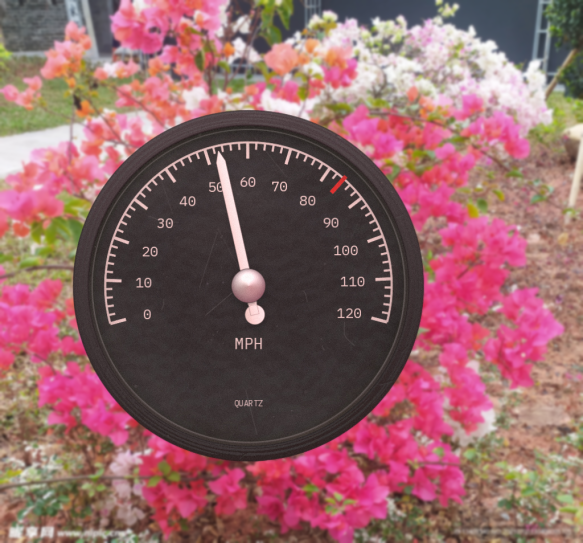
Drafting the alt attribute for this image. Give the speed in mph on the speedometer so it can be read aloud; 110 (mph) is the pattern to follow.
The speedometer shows 53 (mph)
